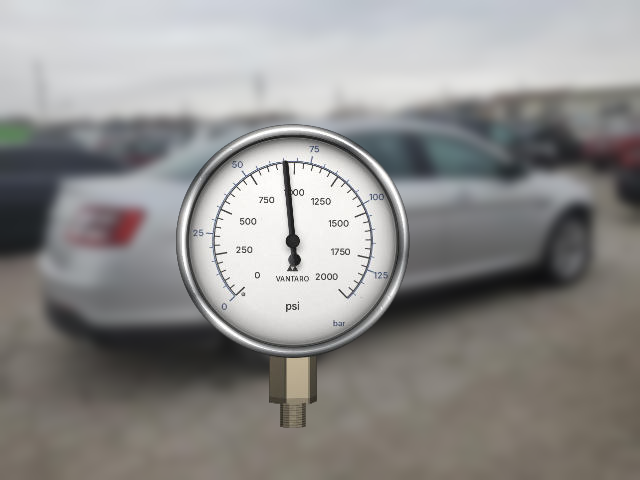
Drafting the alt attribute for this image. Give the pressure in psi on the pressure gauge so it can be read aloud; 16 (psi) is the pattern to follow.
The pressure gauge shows 950 (psi)
